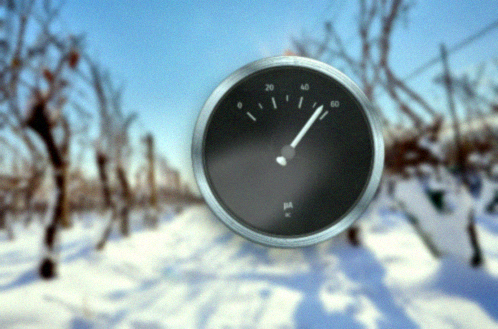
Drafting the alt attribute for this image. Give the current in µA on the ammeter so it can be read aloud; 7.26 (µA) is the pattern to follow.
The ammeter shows 55 (µA)
